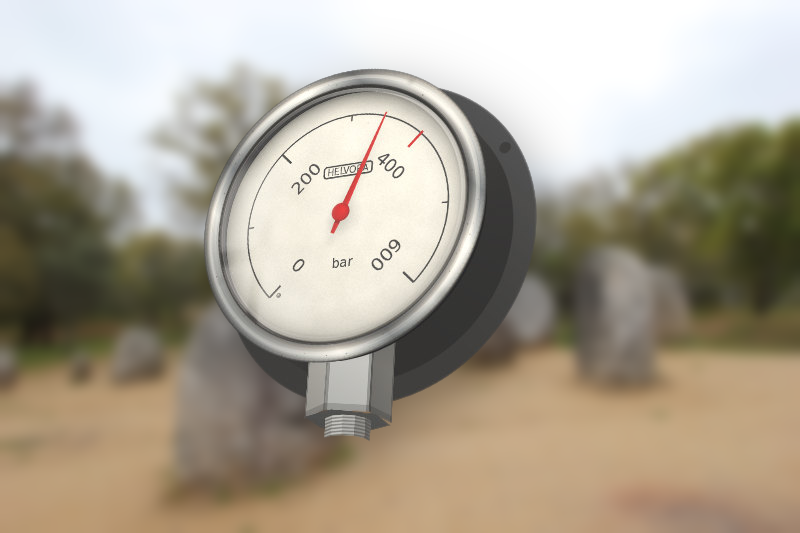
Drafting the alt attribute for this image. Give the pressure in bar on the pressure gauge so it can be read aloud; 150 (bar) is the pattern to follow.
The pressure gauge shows 350 (bar)
